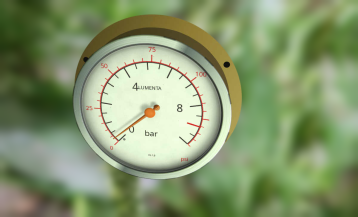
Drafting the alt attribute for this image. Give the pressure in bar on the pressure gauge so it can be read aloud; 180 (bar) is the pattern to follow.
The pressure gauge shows 0.25 (bar)
